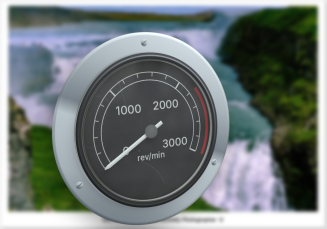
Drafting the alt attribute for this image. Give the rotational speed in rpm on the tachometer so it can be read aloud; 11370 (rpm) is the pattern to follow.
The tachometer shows 0 (rpm)
